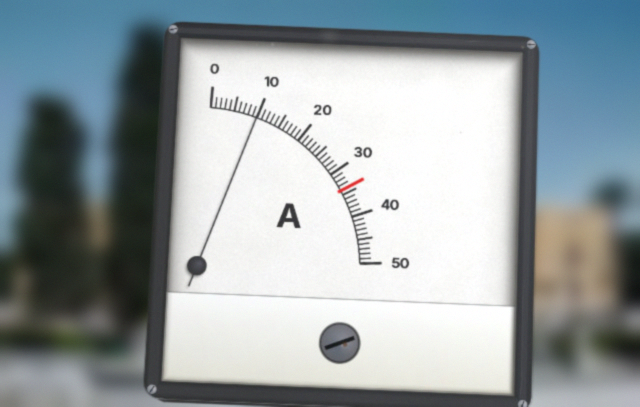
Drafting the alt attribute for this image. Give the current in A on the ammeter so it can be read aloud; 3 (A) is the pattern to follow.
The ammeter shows 10 (A)
